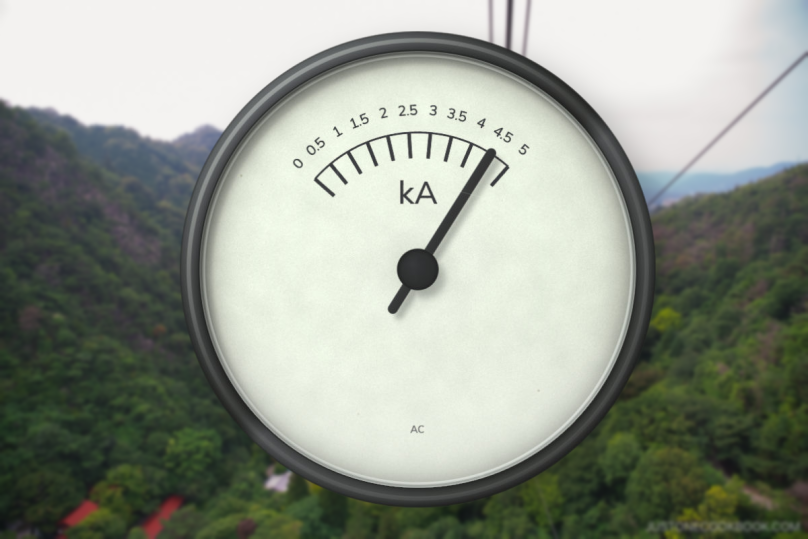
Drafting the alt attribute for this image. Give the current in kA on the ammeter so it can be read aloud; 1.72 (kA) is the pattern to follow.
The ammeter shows 4.5 (kA)
